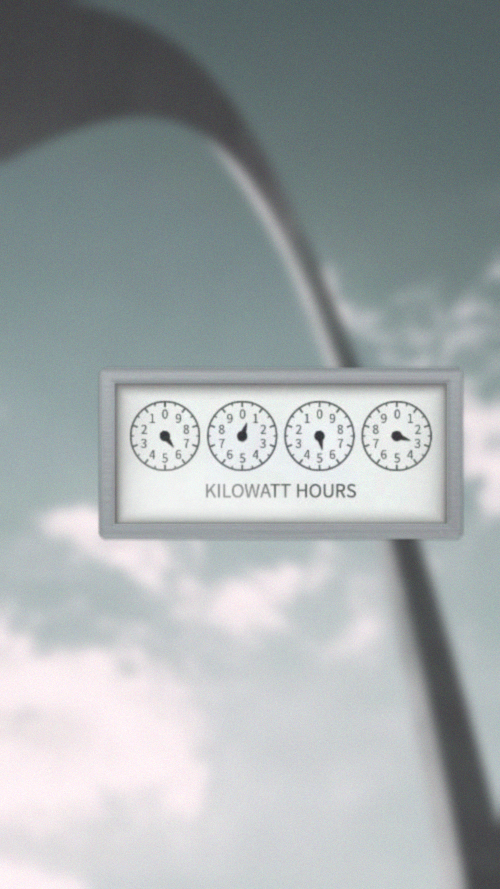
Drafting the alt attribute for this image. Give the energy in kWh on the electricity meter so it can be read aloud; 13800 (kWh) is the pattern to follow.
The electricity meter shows 6053 (kWh)
